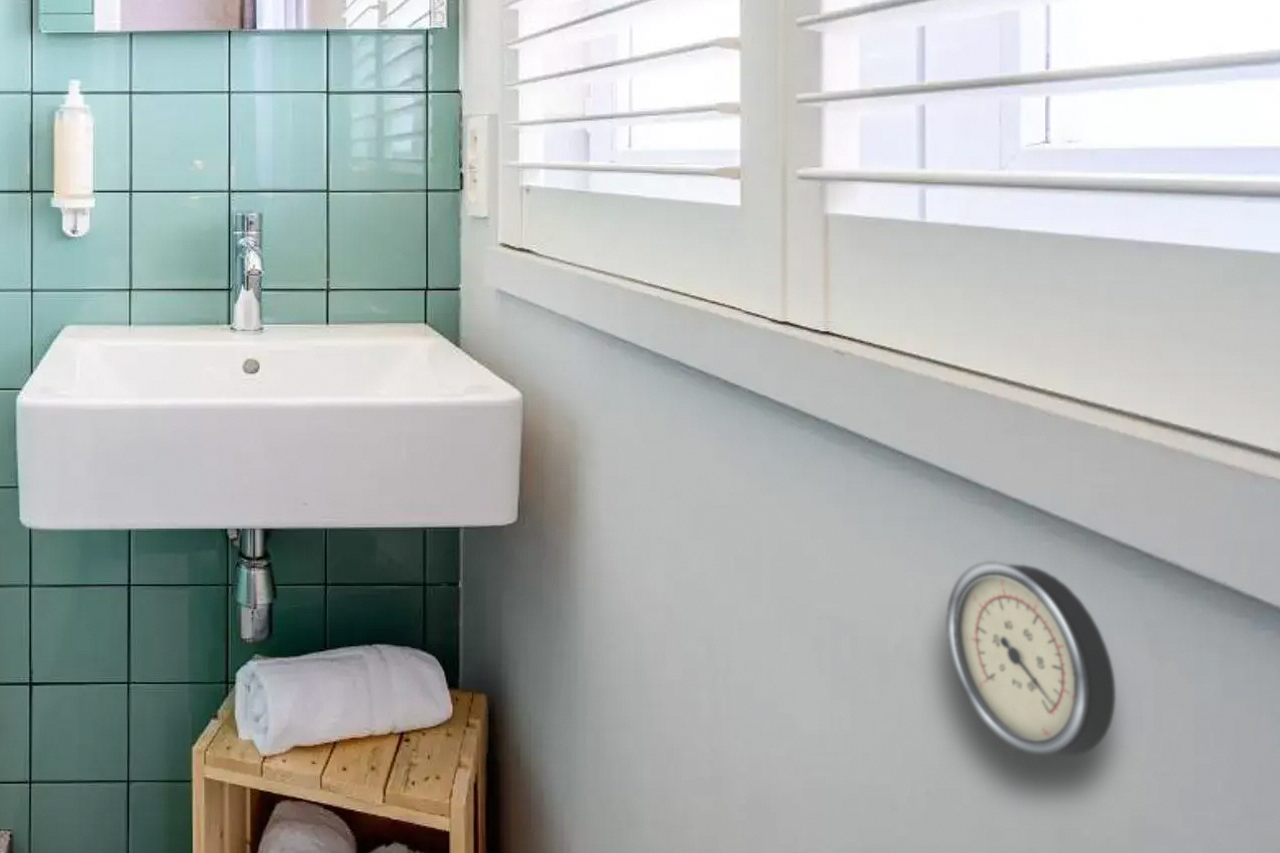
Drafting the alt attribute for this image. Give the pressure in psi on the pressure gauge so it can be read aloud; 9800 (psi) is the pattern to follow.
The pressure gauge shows 95 (psi)
